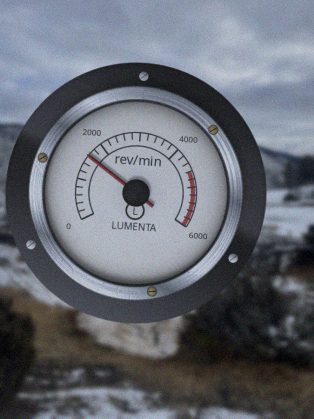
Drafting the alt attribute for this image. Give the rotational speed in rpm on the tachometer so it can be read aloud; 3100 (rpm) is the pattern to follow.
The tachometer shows 1600 (rpm)
